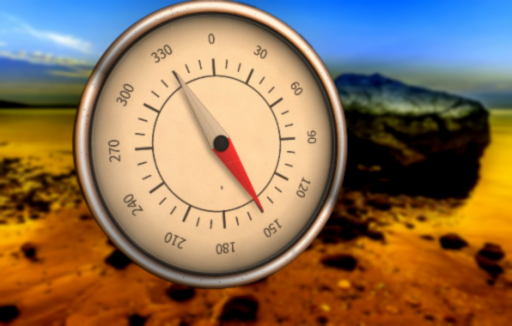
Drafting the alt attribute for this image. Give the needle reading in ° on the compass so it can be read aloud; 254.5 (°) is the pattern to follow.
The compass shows 150 (°)
